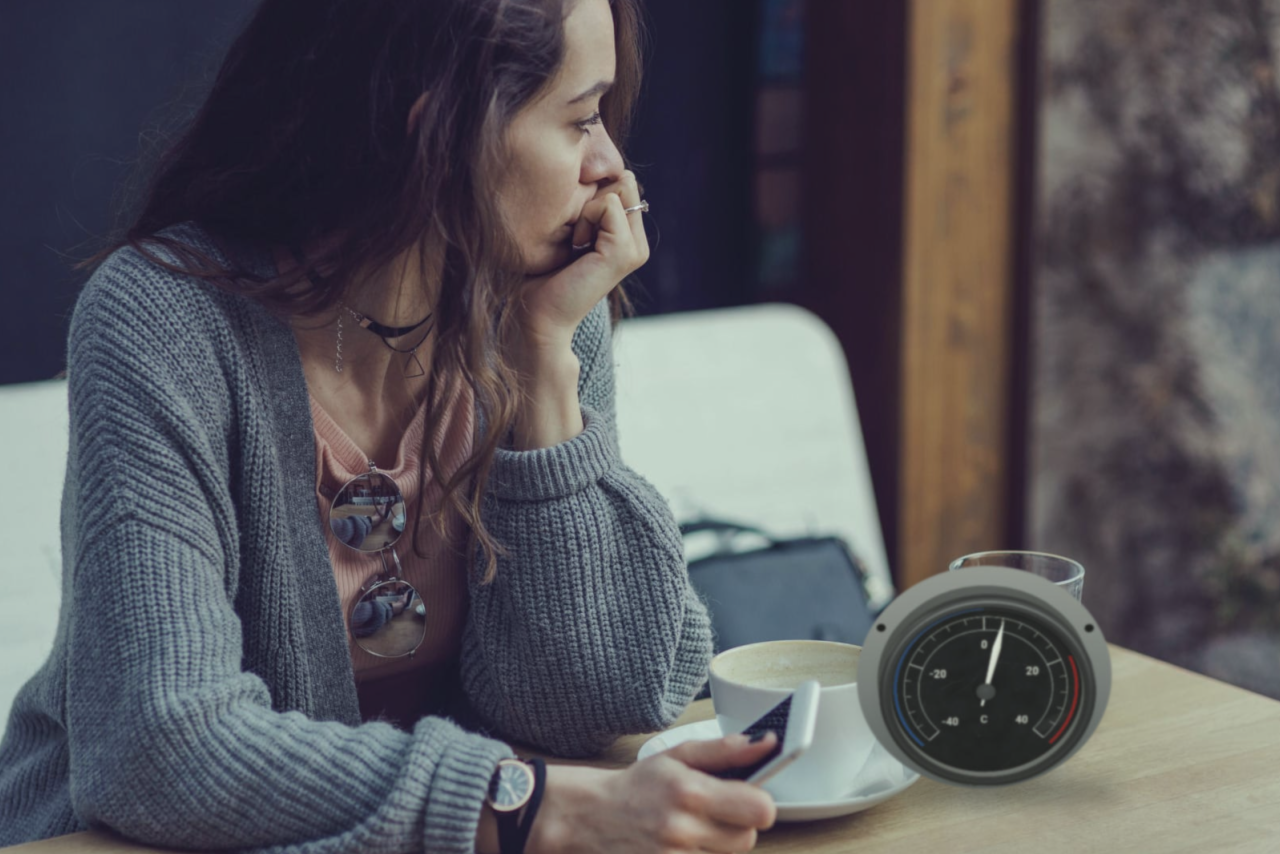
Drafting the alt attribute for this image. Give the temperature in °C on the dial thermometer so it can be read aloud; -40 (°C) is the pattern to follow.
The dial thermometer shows 4 (°C)
